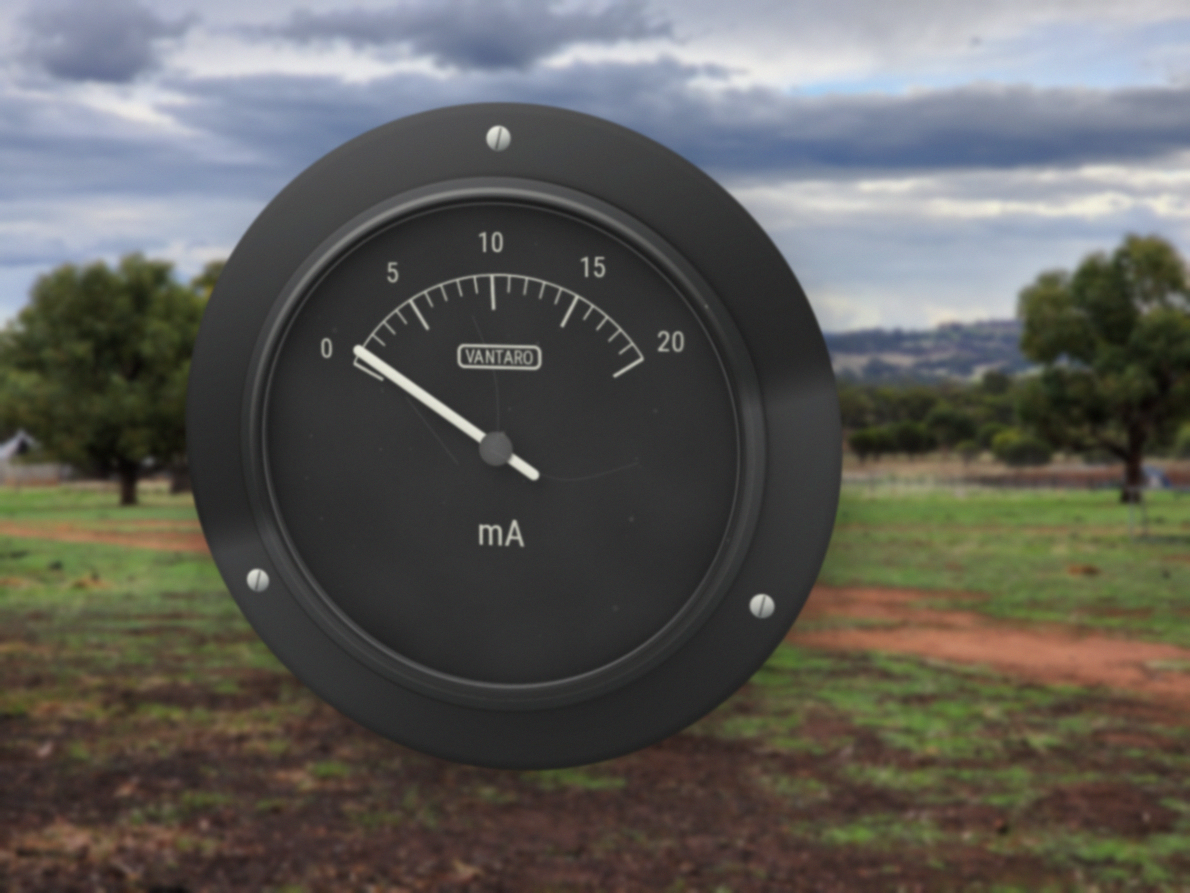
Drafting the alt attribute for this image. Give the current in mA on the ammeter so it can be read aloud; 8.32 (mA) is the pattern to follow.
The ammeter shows 1 (mA)
